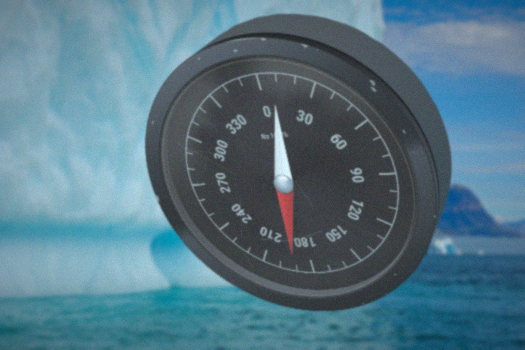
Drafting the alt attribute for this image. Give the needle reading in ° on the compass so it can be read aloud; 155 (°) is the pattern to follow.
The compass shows 190 (°)
